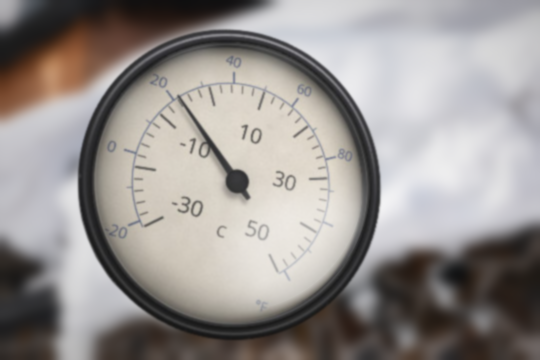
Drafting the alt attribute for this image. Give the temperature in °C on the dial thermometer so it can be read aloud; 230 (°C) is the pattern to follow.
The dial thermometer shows -6 (°C)
